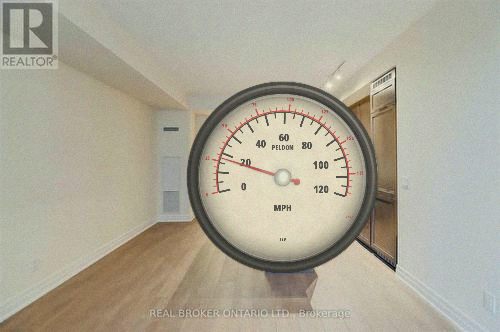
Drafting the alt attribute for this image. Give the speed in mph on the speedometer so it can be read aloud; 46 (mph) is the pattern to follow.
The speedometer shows 17.5 (mph)
